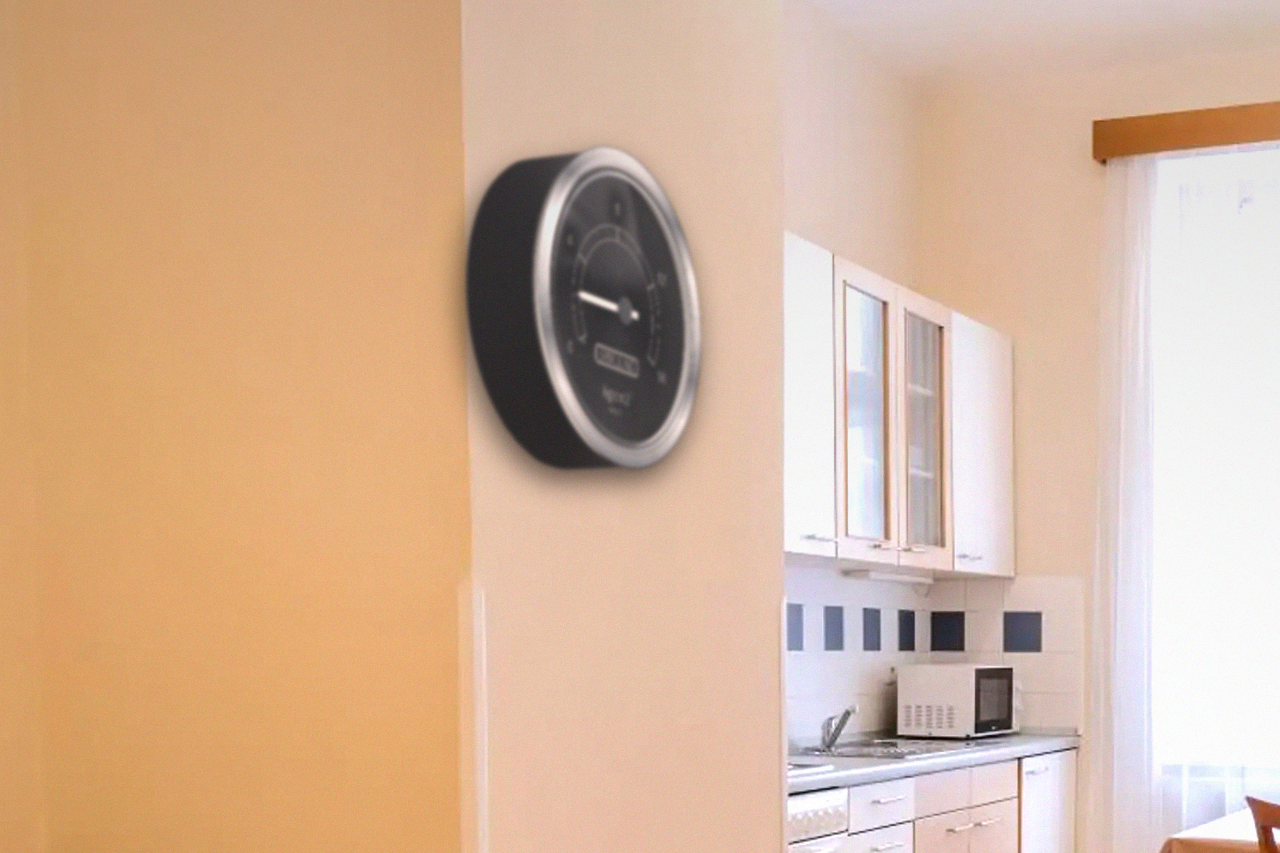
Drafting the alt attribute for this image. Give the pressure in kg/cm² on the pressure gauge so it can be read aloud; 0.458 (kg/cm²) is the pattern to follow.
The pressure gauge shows 2 (kg/cm²)
